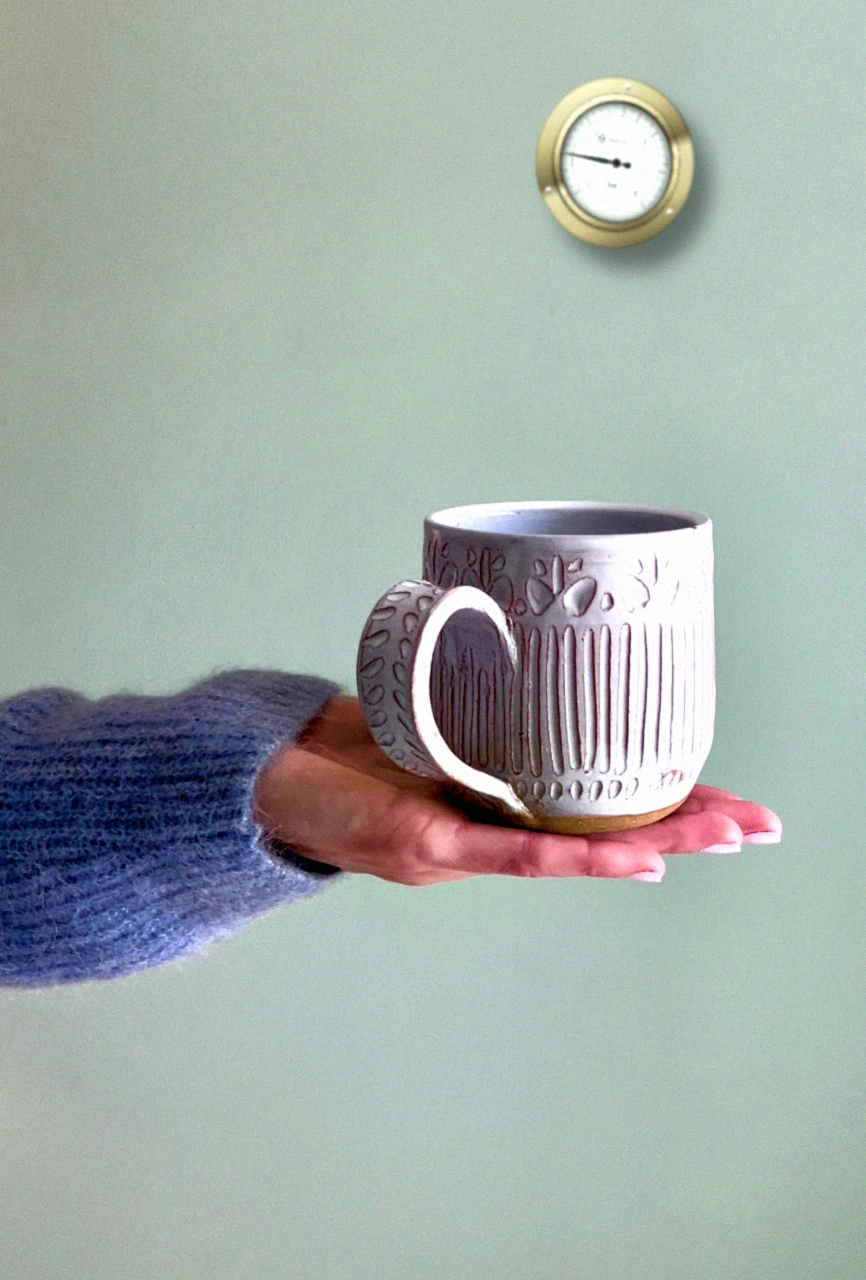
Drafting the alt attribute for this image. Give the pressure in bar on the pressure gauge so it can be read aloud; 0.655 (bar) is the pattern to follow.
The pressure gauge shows 0 (bar)
